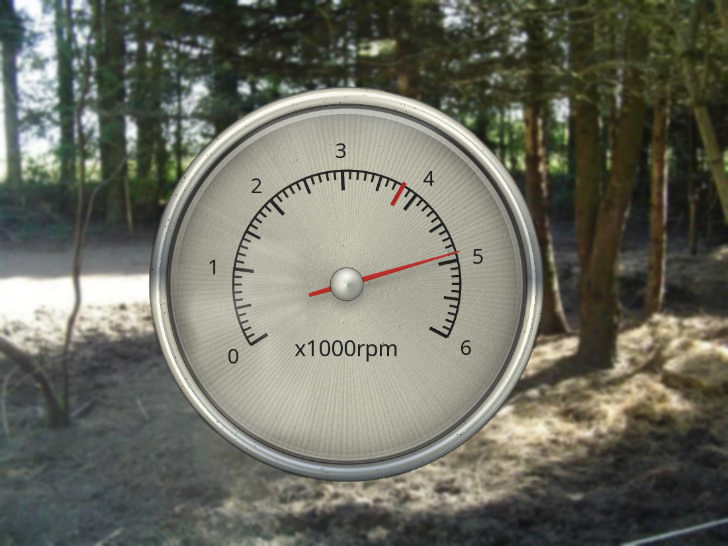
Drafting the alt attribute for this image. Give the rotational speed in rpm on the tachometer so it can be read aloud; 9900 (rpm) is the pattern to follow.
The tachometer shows 4900 (rpm)
